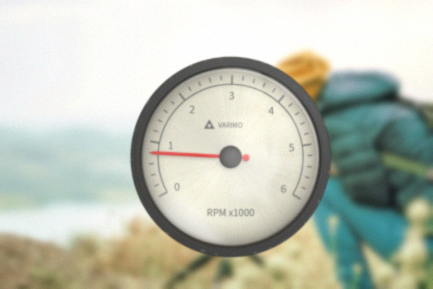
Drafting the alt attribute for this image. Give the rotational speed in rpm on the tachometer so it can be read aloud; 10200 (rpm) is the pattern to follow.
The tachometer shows 800 (rpm)
